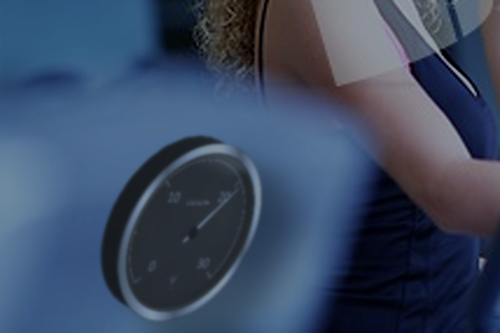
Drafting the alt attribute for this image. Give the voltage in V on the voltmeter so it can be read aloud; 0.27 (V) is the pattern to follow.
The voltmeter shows 20 (V)
